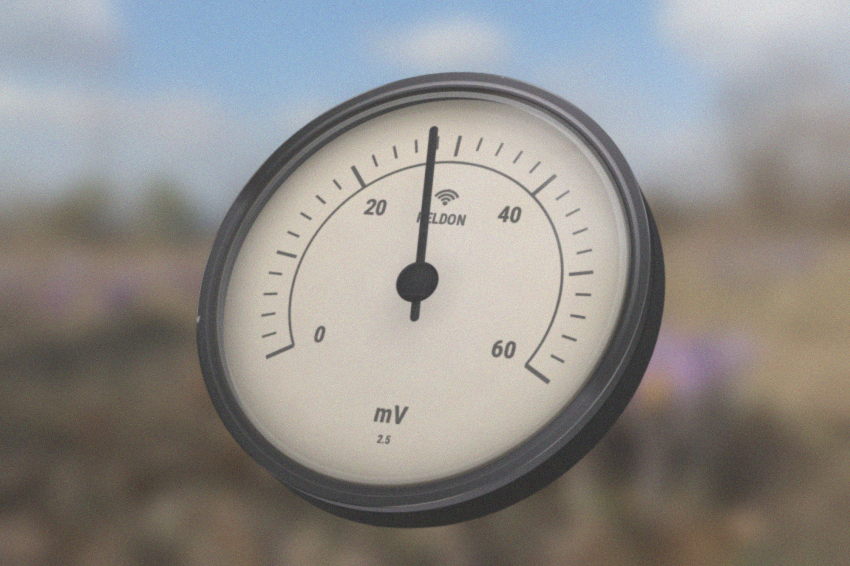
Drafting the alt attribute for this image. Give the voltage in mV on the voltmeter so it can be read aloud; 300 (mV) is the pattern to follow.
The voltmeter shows 28 (mV)
